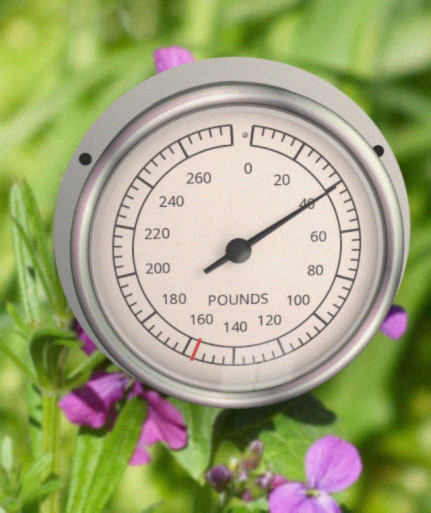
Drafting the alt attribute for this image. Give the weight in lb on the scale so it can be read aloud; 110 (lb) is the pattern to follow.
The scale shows 40 (lb)
